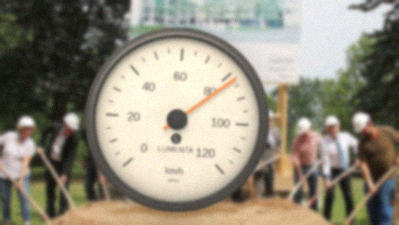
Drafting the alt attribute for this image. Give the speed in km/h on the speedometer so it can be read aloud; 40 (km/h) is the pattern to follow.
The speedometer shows 82.5 (km/h)
